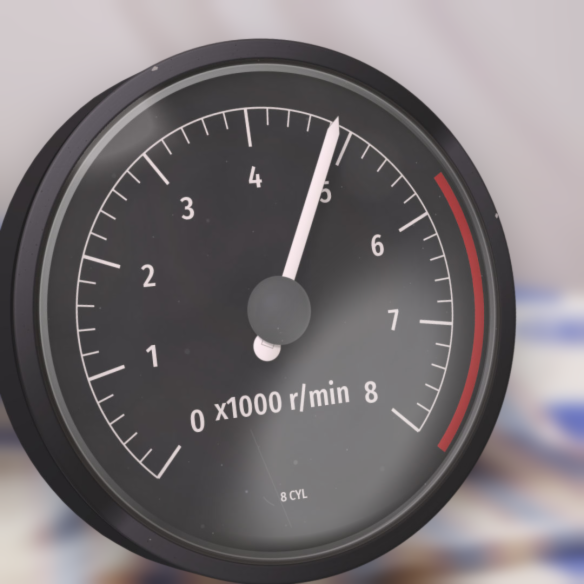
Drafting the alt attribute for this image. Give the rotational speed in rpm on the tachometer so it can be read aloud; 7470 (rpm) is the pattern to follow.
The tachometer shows 4800 (rpm)
